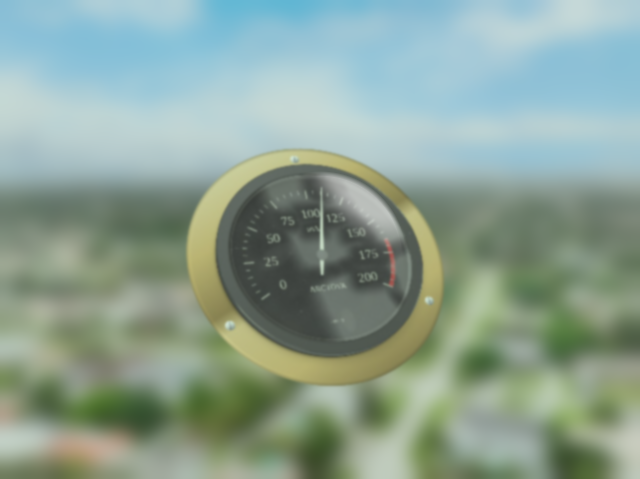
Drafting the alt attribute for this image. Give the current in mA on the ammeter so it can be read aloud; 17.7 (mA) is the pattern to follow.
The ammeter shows 110 (mA)
